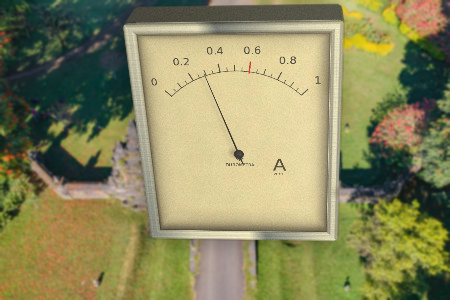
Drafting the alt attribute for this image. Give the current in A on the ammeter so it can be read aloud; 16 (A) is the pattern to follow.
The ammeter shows 0.3 (A)
